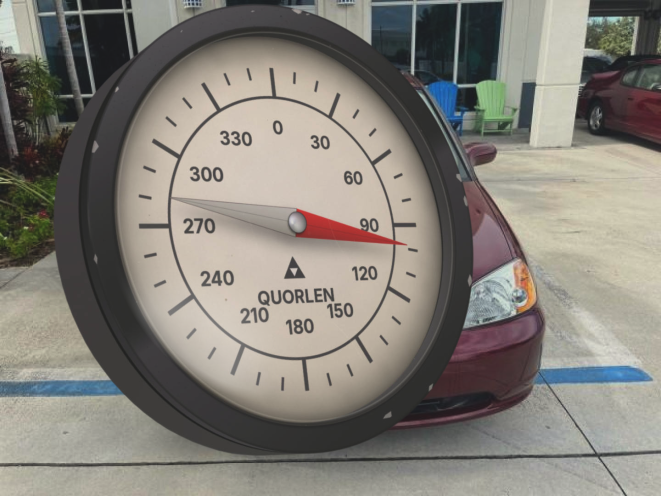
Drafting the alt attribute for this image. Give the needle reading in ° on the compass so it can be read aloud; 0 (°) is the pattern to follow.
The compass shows 100 (°)
